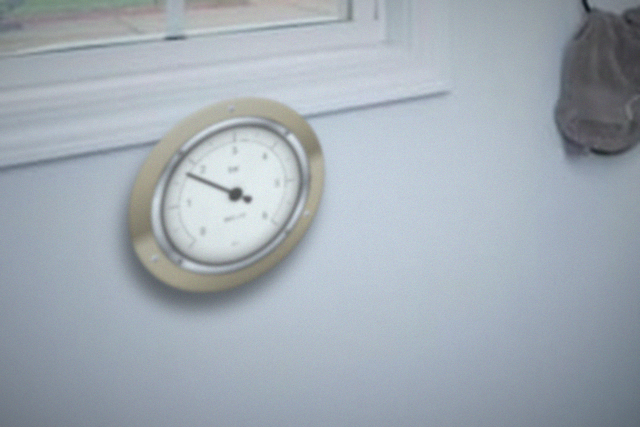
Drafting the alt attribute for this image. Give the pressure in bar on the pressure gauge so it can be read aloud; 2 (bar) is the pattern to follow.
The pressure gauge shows 1.75 (bar)
